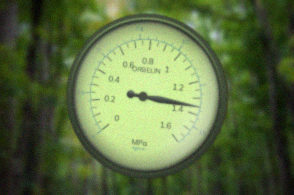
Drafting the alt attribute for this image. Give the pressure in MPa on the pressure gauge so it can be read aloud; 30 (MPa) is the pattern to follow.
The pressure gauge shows 1.35 (MPa)
